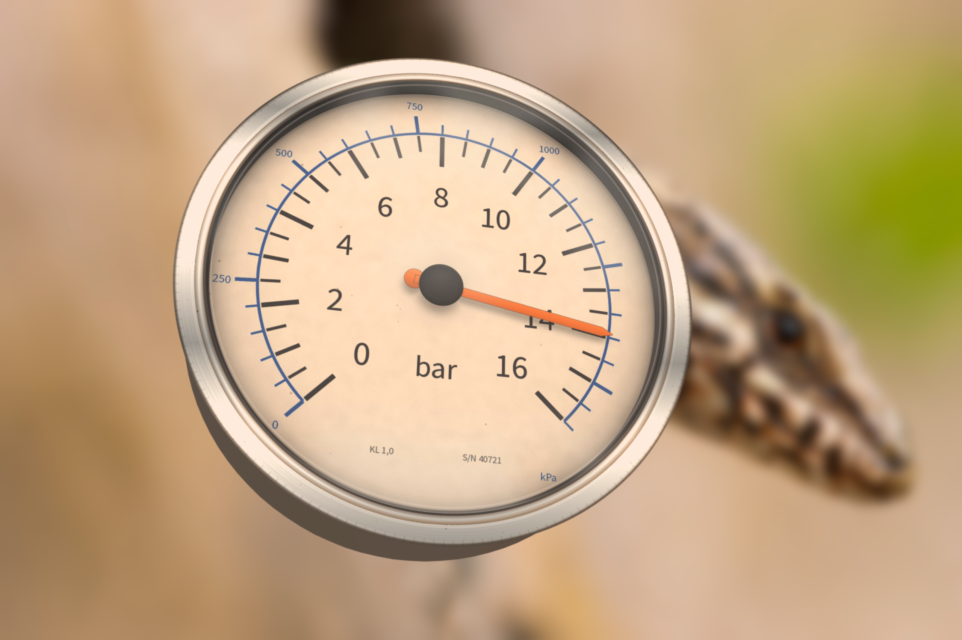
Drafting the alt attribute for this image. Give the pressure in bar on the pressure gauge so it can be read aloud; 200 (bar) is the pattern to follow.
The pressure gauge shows 14 (bar)
